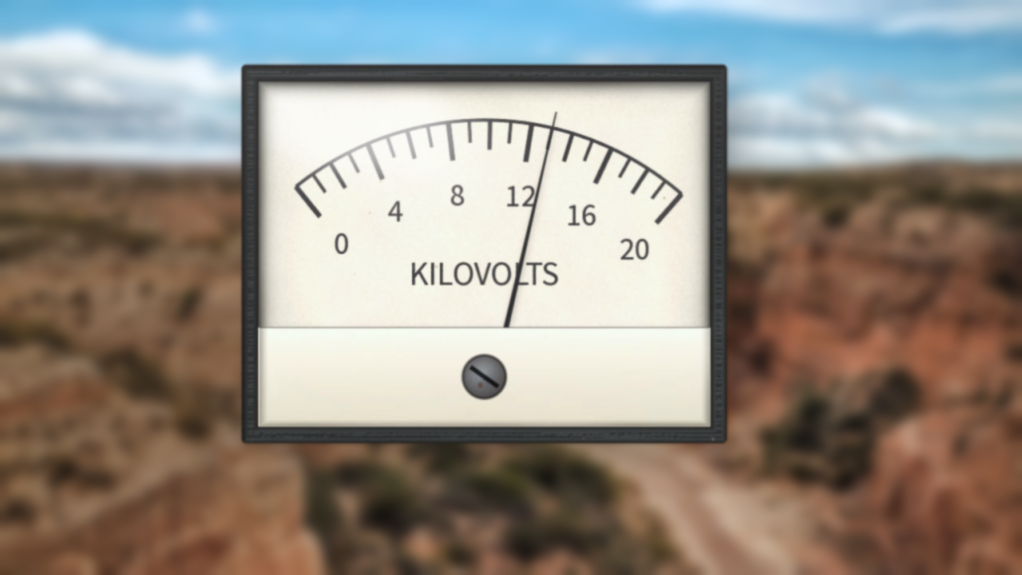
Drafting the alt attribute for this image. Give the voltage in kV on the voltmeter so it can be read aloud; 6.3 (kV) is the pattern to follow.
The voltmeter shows 13 (kV)
